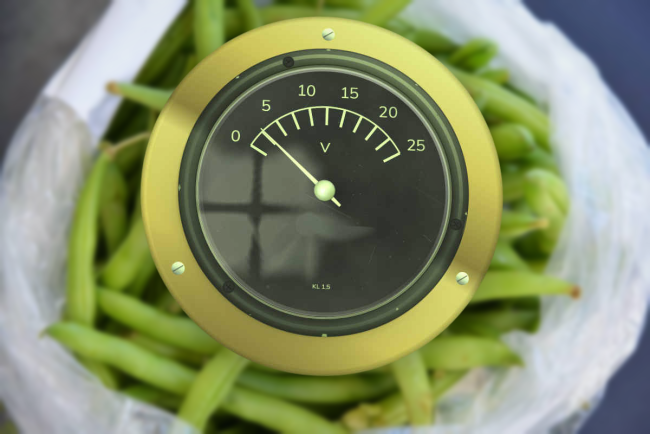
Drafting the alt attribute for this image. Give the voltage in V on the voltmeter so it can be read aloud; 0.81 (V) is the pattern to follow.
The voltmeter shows 2.5 (V)
